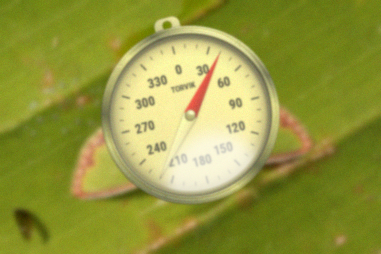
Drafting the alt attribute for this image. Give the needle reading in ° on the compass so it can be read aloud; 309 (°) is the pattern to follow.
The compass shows 40 (°)
